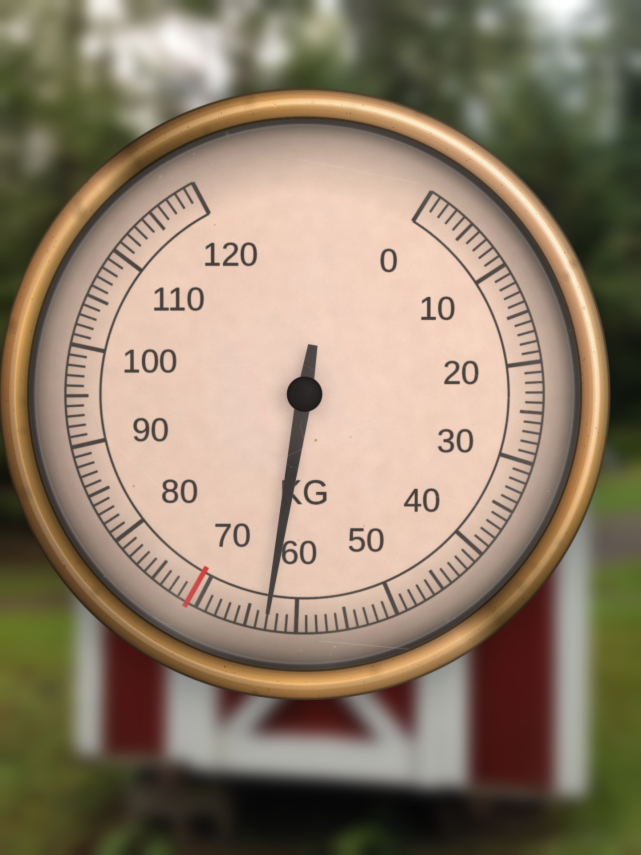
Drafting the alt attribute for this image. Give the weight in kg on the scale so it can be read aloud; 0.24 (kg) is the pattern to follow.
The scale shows 63 (kg)
